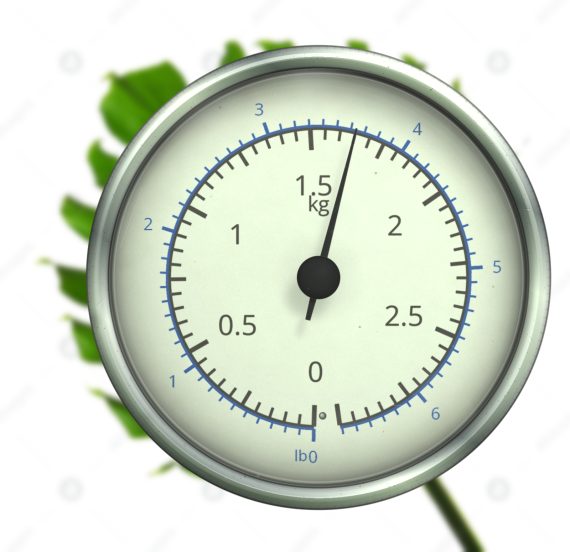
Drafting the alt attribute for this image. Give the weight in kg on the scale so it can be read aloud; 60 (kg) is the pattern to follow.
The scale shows 1.65 (kg)
